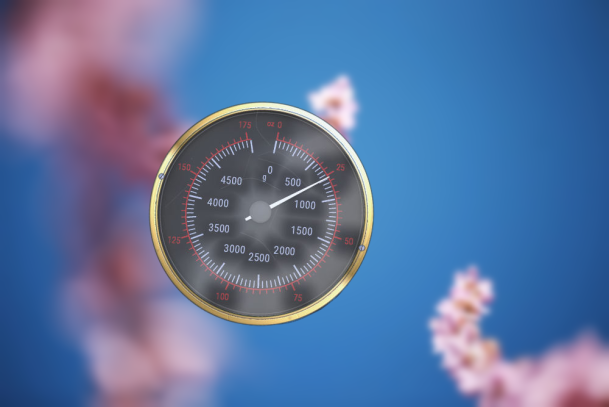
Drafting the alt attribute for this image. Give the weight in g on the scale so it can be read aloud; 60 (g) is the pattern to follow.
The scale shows 750 (g)
